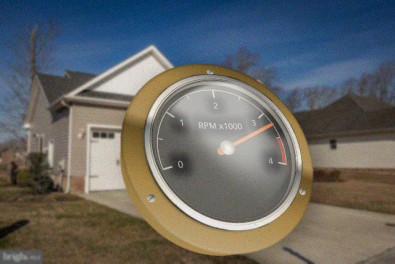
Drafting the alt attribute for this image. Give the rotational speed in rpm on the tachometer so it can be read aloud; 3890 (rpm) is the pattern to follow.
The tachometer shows 3250 (rpm)
